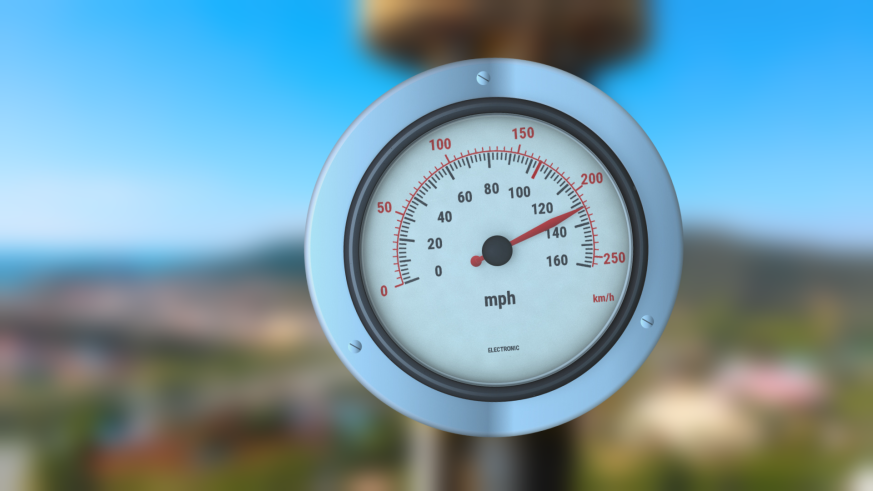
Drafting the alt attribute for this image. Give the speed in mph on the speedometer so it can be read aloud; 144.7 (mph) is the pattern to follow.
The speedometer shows 132 (mph)
